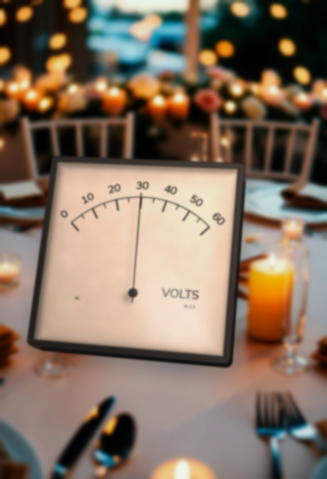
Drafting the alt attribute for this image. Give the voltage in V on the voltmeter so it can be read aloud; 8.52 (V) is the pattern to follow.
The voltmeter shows 30 (V)
